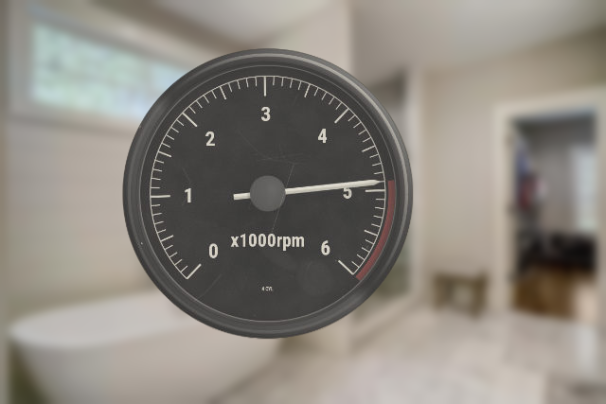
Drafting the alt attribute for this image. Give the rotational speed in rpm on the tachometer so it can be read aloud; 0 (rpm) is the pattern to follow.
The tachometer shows 4900 (rpm)
